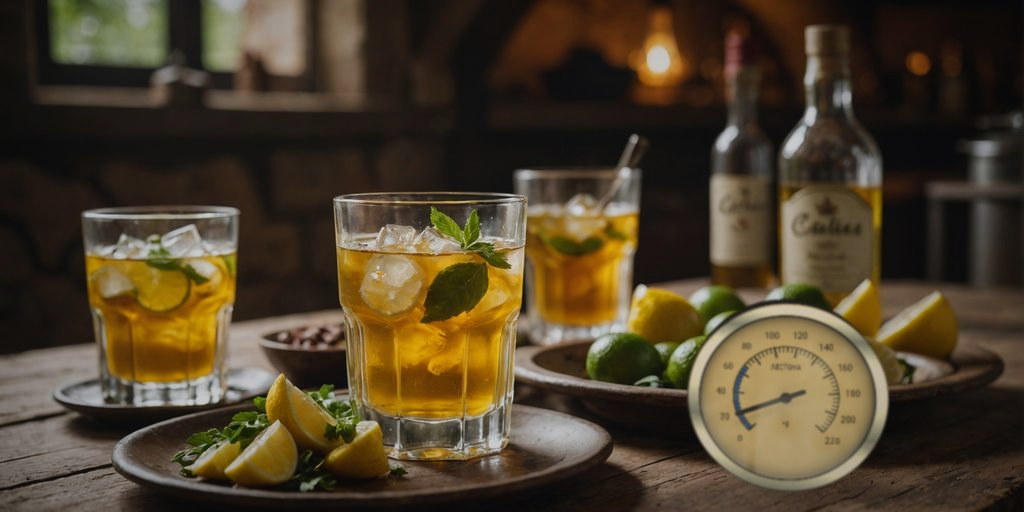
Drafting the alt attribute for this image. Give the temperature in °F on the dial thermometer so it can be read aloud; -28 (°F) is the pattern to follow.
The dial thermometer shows 20 (°F)
